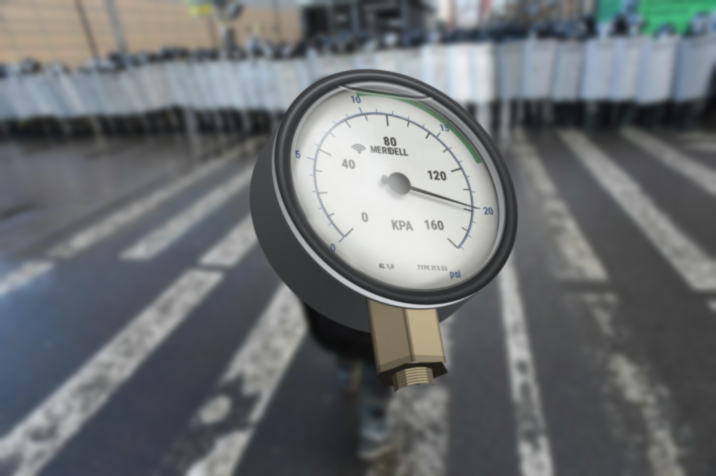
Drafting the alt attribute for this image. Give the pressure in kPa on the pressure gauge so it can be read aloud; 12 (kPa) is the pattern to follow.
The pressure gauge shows 140 (kPa)
